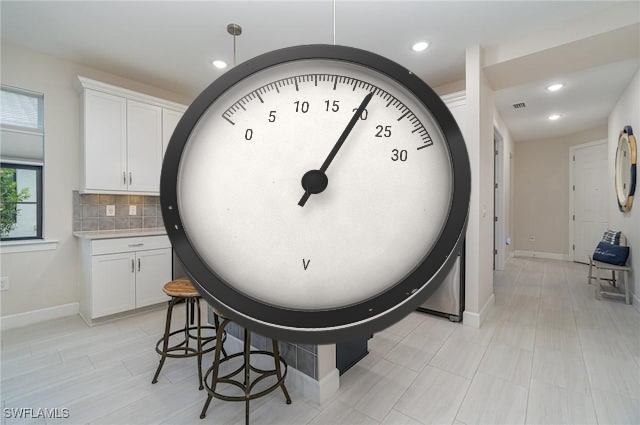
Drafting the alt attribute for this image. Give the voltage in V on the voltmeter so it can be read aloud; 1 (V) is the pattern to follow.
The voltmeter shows 20 (V)
